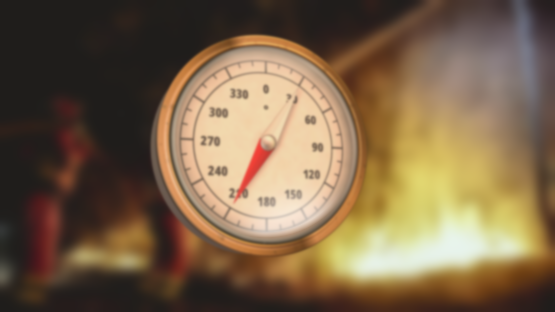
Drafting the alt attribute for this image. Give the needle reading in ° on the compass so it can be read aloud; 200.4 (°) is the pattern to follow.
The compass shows 210 (°)
